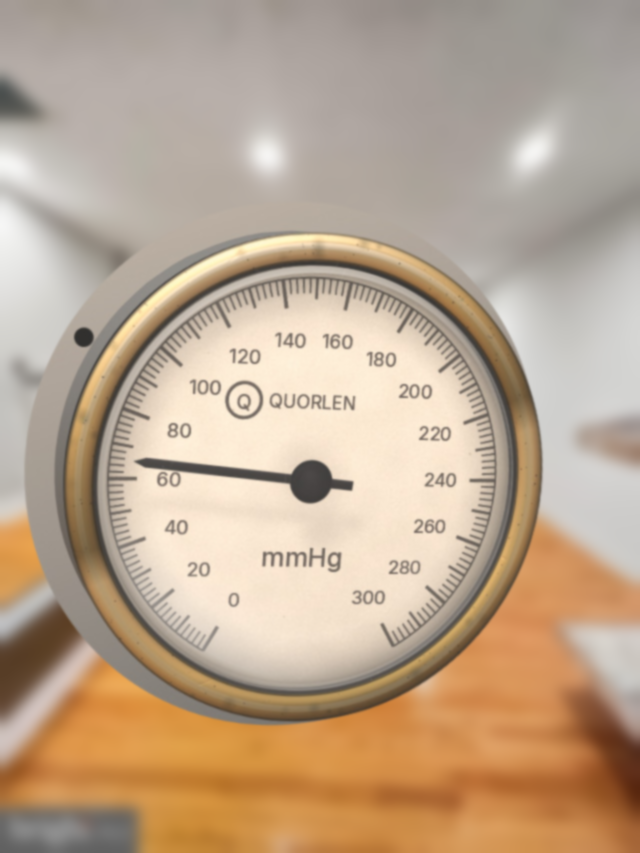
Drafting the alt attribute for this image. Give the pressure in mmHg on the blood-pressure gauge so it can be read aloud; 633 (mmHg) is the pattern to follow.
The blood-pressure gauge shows 66 (mmHg)
